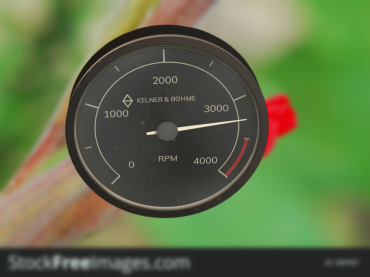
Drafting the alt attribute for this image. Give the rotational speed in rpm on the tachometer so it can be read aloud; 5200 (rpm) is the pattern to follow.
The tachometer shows 3250 (rpm)
